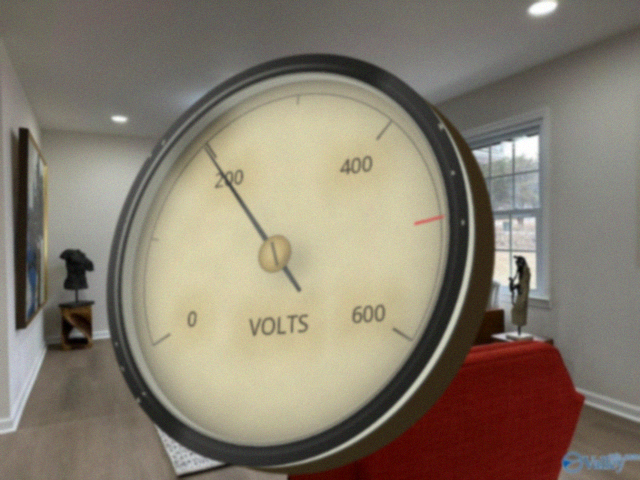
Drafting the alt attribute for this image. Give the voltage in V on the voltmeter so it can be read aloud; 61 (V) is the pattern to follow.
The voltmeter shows 200 (V)
